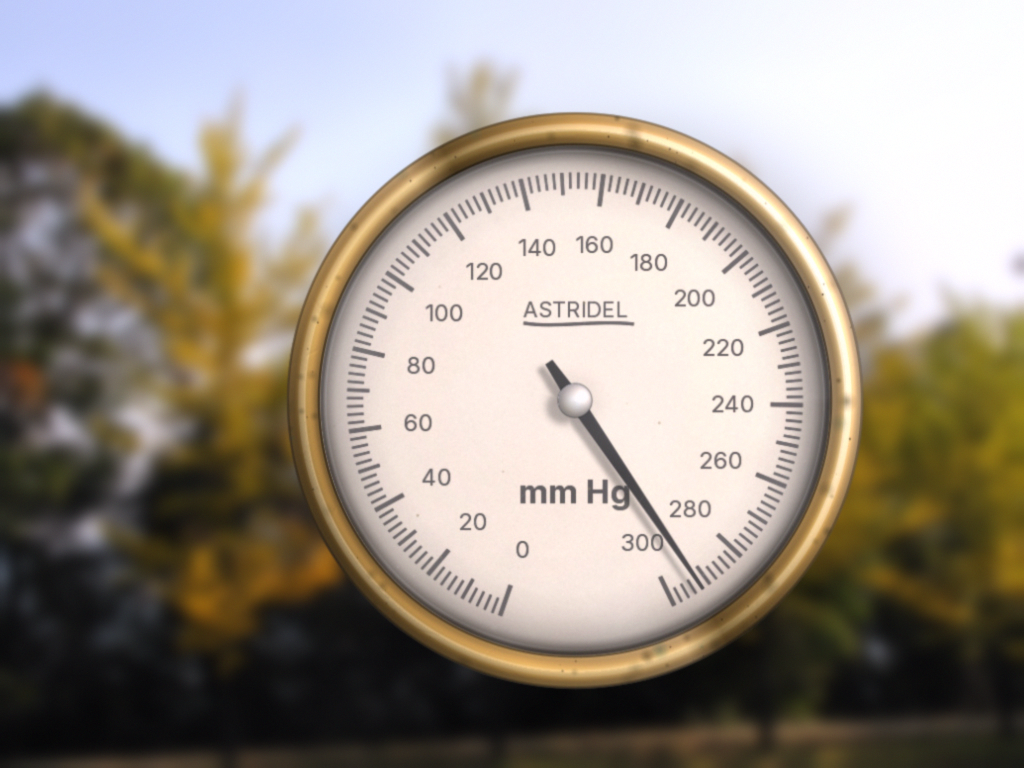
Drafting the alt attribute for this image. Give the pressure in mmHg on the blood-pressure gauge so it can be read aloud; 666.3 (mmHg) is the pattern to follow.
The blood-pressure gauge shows 292 (mmHg)
